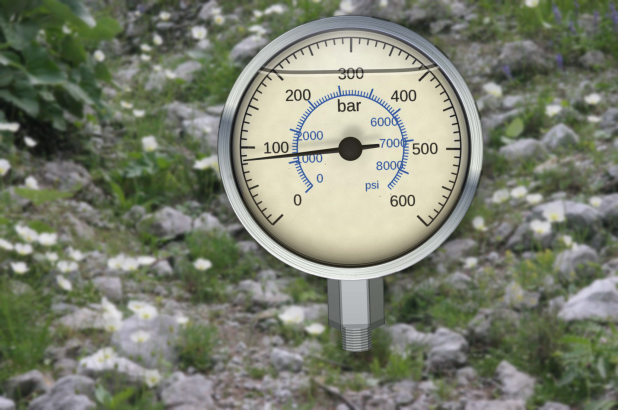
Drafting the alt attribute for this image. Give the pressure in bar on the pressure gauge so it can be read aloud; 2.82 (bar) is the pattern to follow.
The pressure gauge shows 85 (bar)
